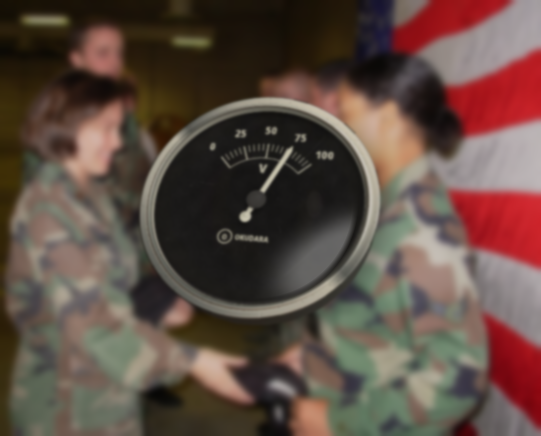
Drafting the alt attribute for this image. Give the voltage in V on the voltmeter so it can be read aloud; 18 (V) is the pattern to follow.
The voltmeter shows 75 (V)
